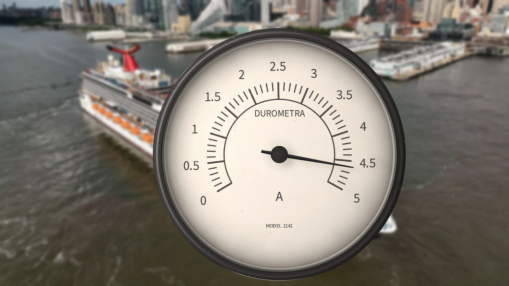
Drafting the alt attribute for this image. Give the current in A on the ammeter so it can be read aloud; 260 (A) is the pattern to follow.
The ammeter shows 4.6 (A)
